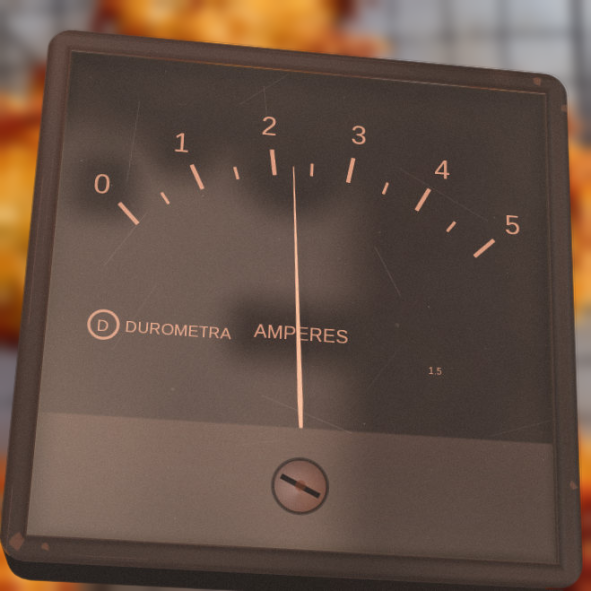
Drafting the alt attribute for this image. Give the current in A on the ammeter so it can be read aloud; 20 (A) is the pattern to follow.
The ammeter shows 2.25 (A)
